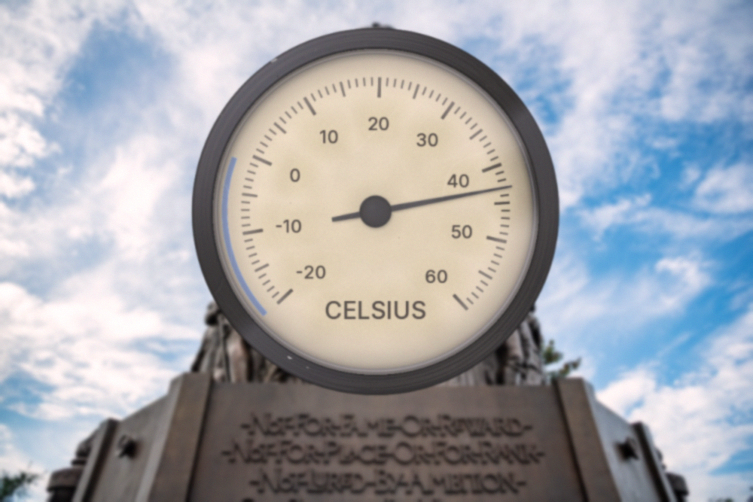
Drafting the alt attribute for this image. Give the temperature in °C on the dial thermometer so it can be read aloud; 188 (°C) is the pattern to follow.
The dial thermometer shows 43 (°C)
